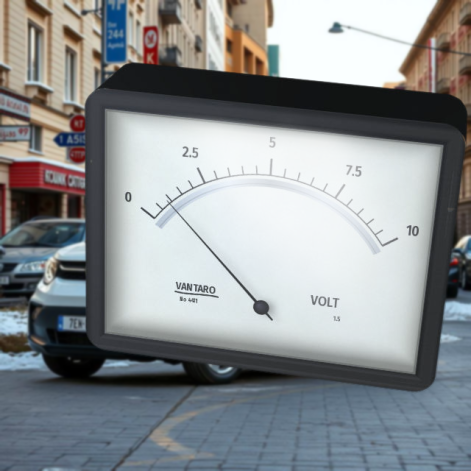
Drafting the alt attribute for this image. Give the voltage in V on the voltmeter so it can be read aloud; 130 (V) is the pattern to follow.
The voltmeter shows 1 (V)
